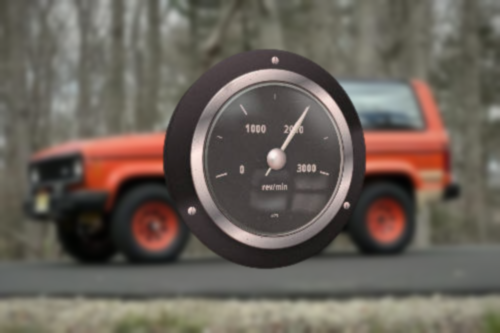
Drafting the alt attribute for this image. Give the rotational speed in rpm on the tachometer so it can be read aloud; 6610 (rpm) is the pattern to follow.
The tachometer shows 2000 (rpm)
